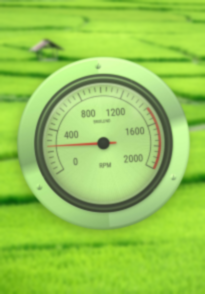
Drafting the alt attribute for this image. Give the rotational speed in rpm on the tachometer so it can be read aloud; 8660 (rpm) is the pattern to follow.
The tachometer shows 250 (rpm)
